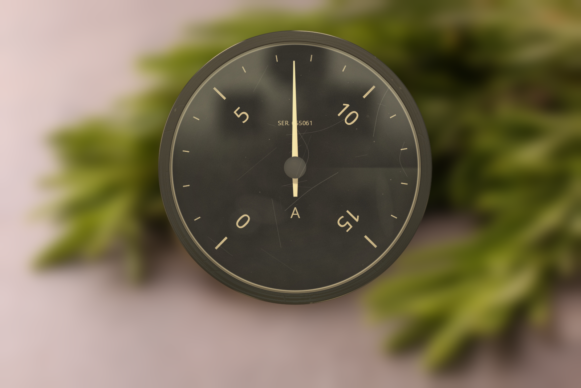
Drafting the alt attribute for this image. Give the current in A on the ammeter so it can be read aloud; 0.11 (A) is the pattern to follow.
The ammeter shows 7.5 (A)
